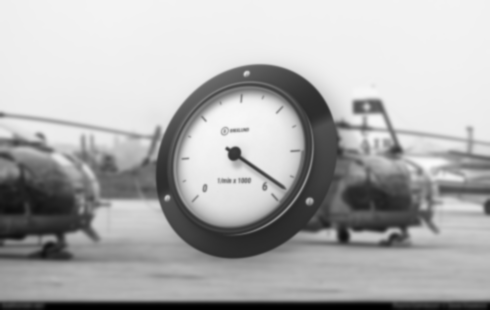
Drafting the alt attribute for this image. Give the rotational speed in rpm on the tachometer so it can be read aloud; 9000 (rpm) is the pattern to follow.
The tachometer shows 5750 (rpm)
